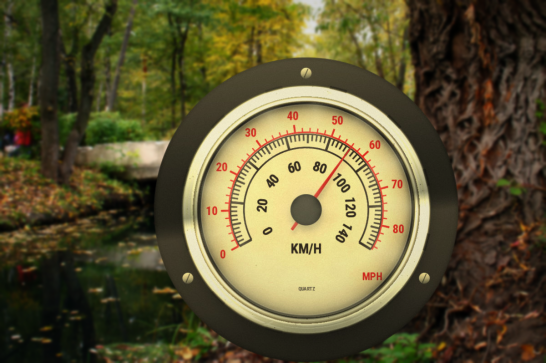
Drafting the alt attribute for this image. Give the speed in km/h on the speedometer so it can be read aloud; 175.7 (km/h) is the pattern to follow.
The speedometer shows 90 (km/h)
